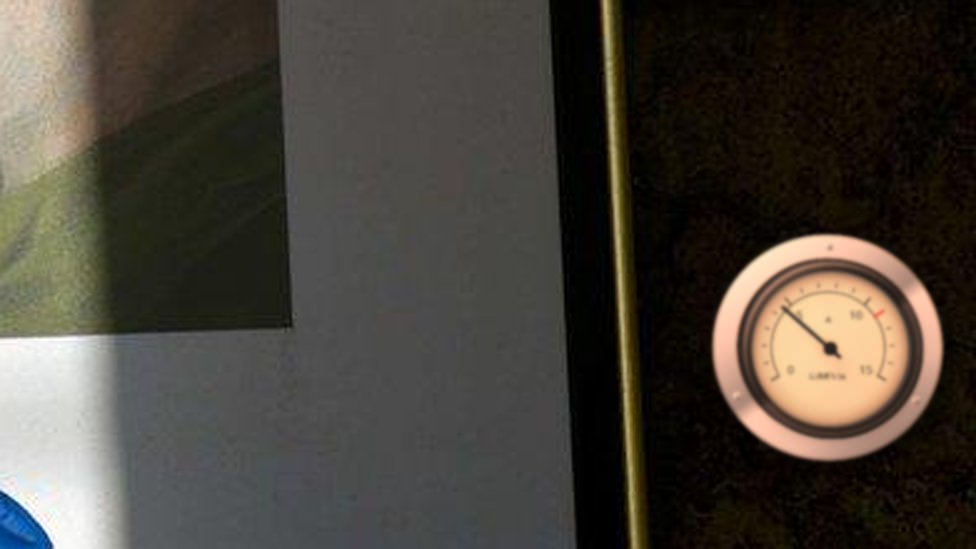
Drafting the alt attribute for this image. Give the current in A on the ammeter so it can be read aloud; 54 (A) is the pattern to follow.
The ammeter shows 4.5 (A)
